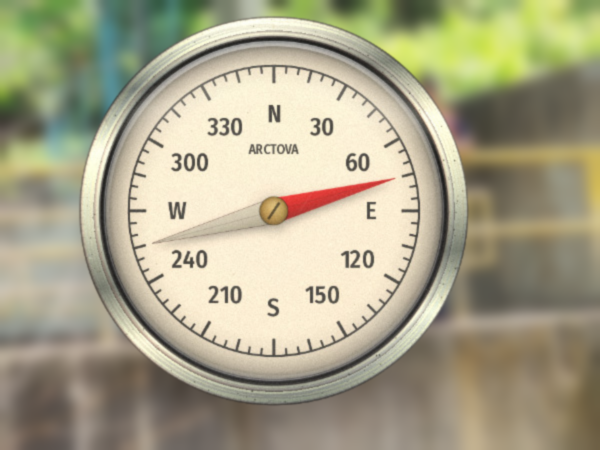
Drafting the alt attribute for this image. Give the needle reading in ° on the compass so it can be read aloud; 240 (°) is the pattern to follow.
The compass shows 75 (°)
